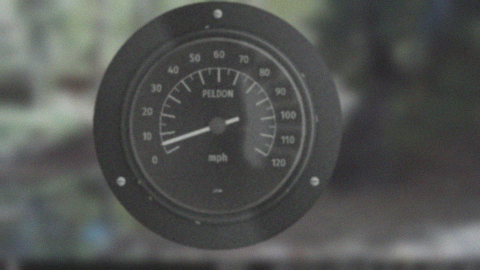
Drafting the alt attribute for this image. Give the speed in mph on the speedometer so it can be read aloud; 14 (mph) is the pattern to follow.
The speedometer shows 5 (mph)
